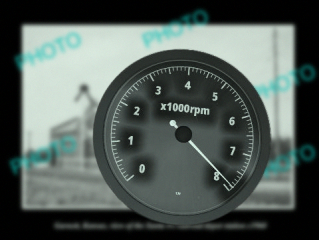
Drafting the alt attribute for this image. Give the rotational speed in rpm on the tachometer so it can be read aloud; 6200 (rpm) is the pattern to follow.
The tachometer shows 7900 (rpm)
